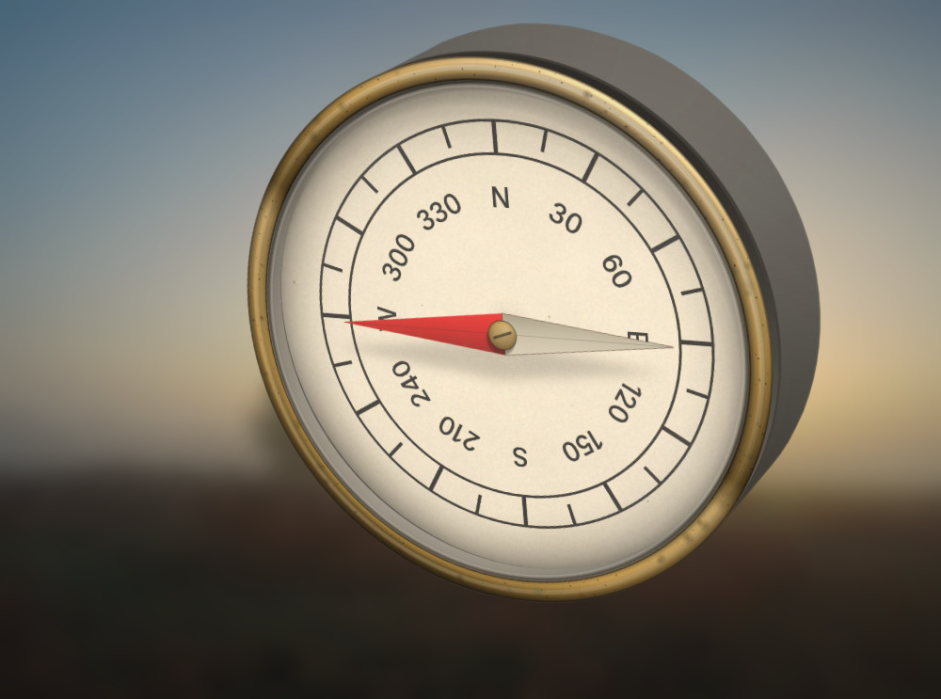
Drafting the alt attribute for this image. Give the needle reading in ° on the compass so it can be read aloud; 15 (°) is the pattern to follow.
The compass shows 270 (°)
